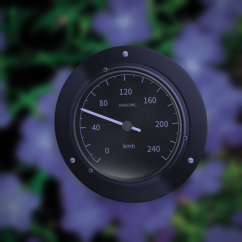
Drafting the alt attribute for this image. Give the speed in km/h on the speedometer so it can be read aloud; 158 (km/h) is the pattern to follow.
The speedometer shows 60 (km/h)
